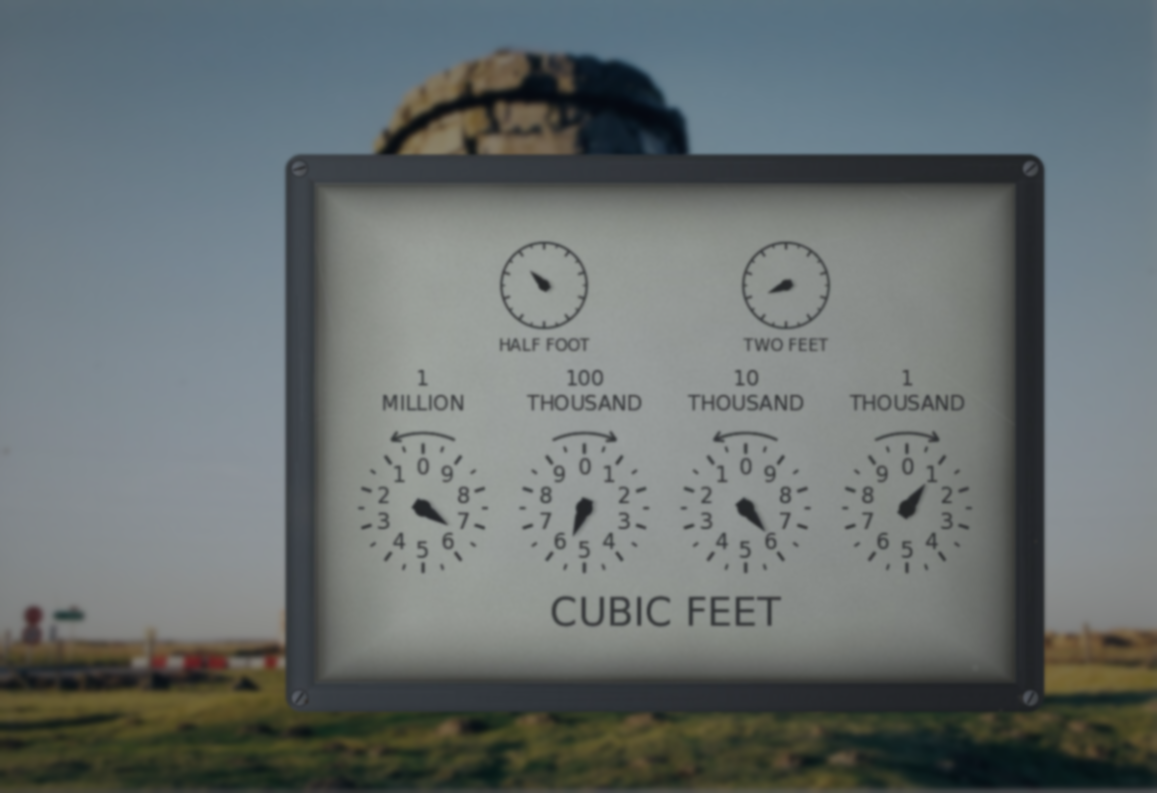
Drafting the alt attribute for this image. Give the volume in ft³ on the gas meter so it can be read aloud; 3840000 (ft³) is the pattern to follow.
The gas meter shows 656100 (ft³)
